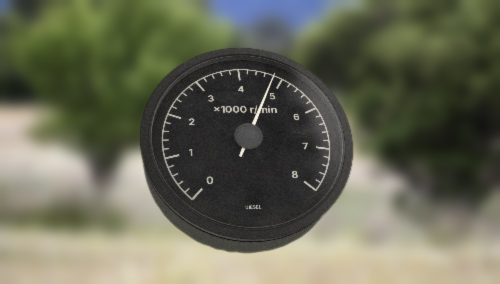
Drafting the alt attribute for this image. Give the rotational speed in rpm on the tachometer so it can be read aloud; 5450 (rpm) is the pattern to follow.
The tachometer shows 4800 (rpm)
